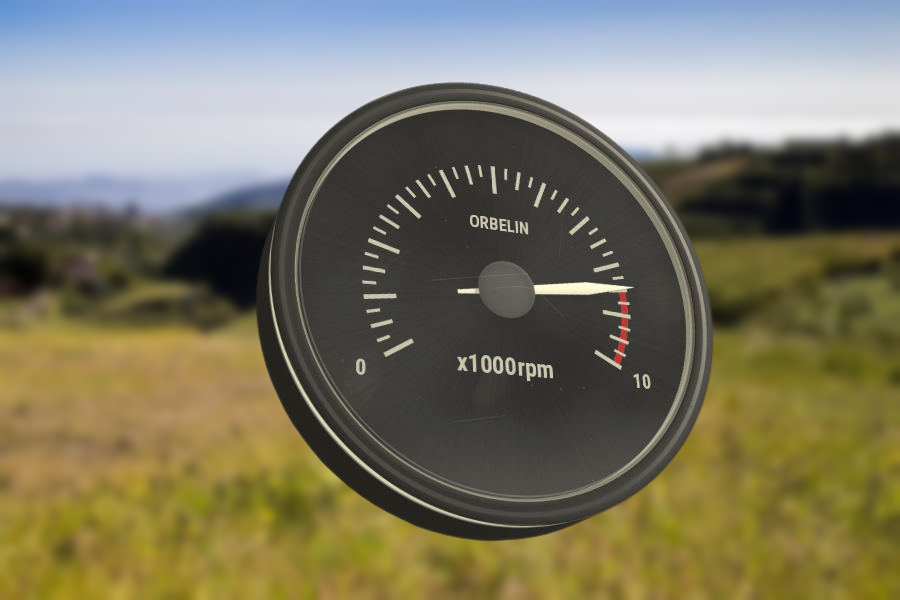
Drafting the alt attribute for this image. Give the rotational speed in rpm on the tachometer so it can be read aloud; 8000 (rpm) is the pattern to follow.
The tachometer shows 8500 (rpm)
